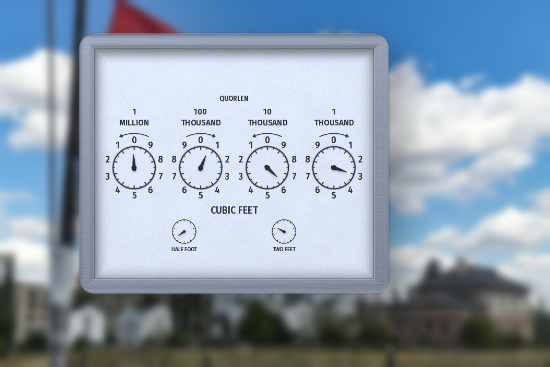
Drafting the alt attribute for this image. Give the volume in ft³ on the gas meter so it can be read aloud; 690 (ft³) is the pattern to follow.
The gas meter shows 6300 (ft³)
